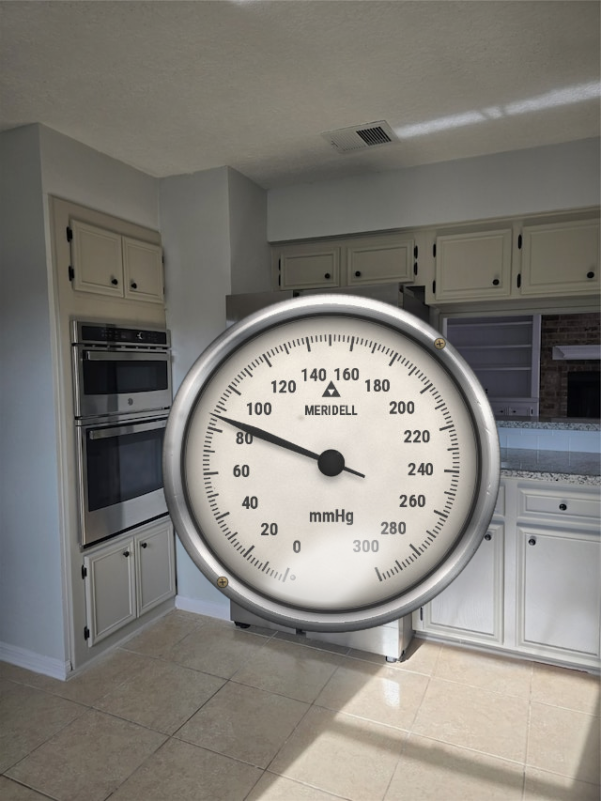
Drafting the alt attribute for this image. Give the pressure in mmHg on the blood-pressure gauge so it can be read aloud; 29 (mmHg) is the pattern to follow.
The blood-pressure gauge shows 86 (mmHg)
